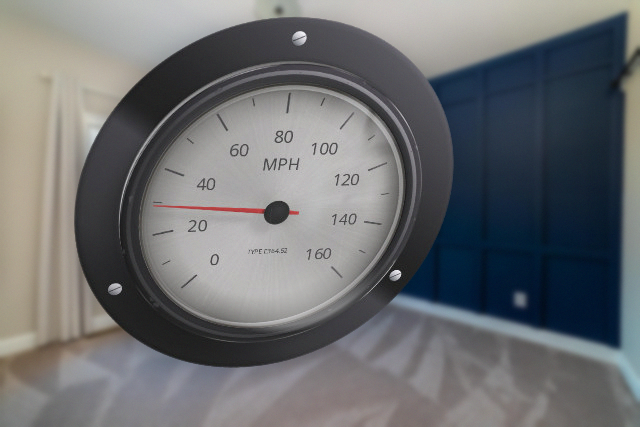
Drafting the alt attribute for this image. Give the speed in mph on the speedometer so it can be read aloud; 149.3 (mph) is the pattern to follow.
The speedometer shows 30 (mph)
